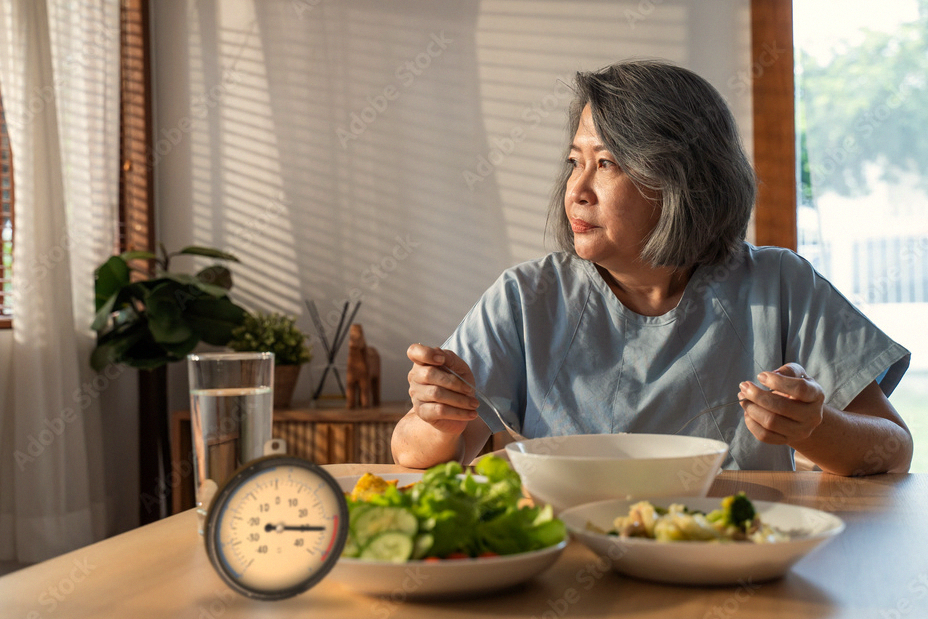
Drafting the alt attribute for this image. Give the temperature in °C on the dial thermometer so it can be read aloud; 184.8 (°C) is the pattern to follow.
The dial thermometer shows 30 (°C)
